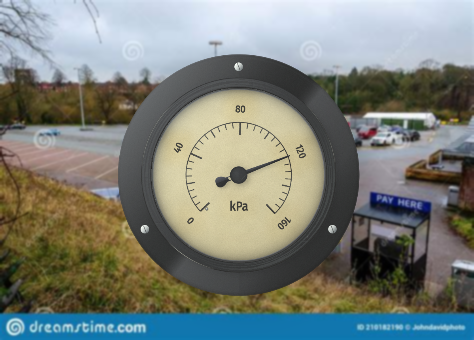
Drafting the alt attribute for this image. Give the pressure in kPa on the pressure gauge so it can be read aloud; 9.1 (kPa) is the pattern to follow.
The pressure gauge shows 120 (kPa)
